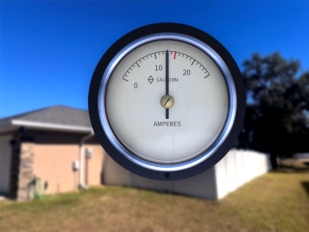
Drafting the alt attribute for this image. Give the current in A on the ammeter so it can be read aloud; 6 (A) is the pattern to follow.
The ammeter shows 13 (A)
